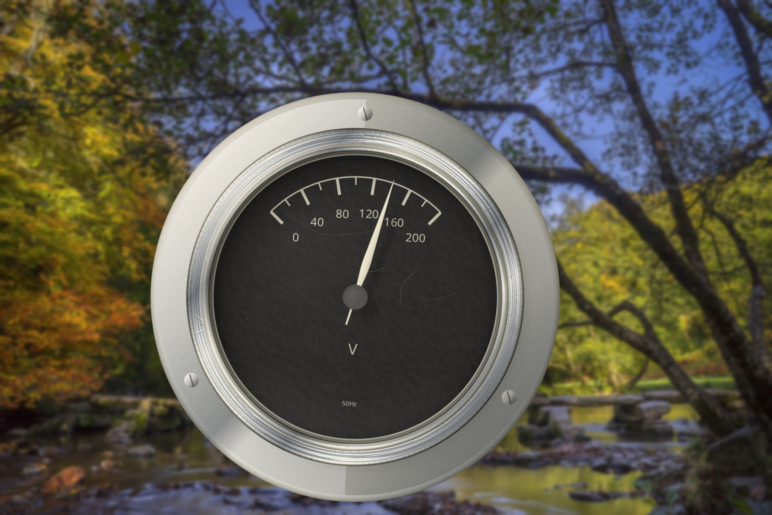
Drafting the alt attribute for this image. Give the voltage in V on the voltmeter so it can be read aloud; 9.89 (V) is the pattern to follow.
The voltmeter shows 140 (V)
